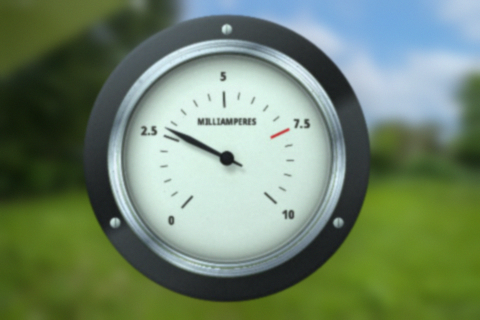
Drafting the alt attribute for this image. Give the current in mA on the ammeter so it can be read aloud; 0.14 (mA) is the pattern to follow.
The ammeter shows 2.75 (mA)
